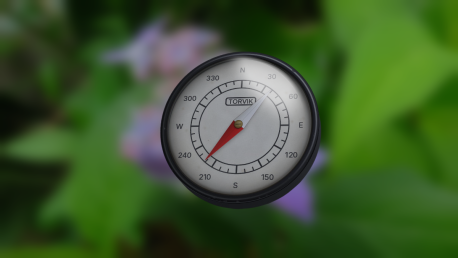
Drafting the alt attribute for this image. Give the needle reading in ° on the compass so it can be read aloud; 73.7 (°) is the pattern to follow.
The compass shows 220 (°)
